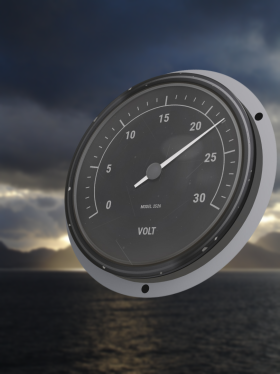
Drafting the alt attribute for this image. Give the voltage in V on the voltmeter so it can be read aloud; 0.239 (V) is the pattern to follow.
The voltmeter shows 22 (V)
